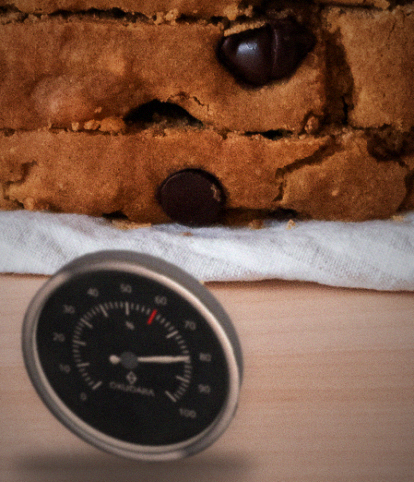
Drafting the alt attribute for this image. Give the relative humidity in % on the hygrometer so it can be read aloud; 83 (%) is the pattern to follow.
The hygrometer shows 80 (%)
